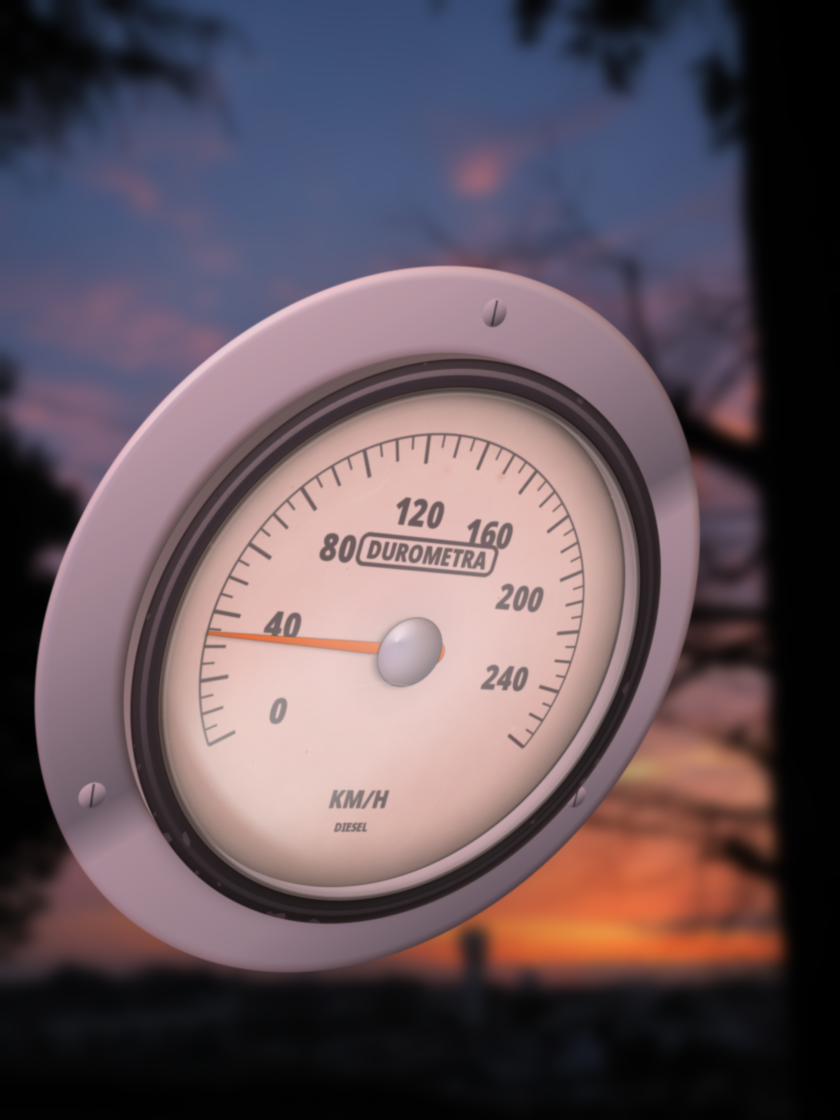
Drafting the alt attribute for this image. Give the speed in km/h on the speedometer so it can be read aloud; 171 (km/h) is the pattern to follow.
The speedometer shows 35 (km/h)
